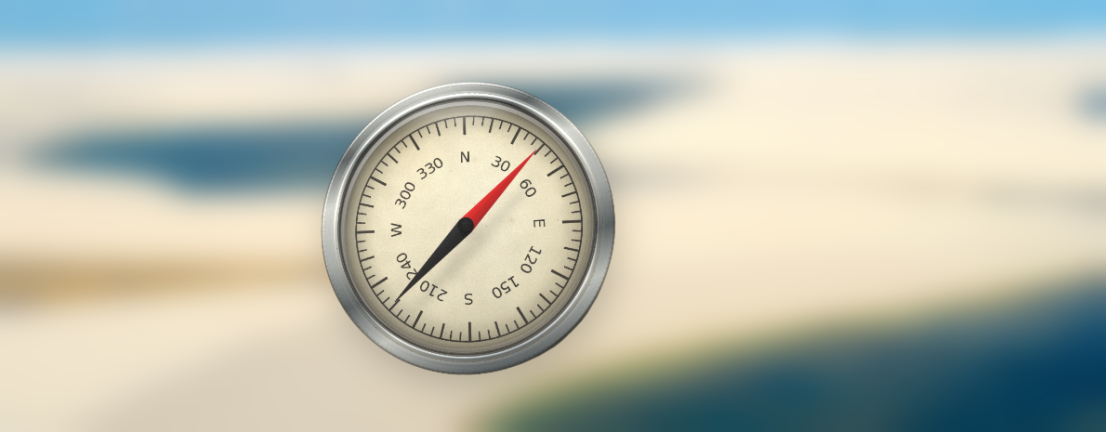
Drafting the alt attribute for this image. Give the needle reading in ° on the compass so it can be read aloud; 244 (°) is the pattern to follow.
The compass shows 45 (°)
